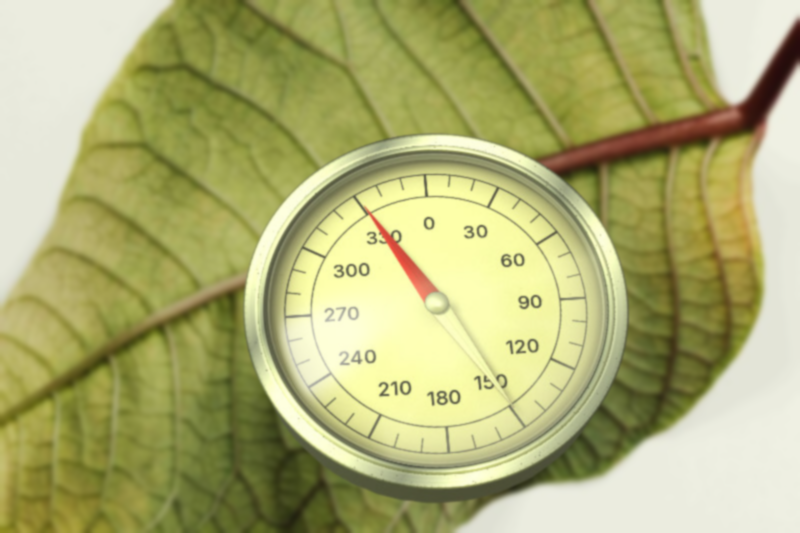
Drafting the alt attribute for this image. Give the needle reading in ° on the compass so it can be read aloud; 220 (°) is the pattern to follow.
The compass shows 330 (°)
